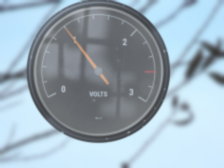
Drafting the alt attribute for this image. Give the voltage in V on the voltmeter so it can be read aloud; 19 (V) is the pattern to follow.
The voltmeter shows 1 (V)
